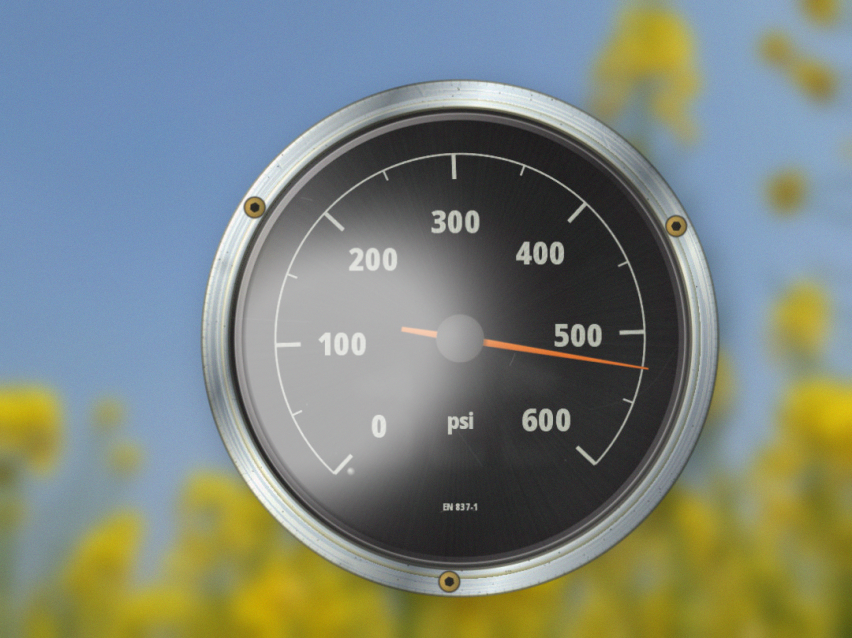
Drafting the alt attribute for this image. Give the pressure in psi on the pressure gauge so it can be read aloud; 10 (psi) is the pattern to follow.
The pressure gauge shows 525 (psi)
